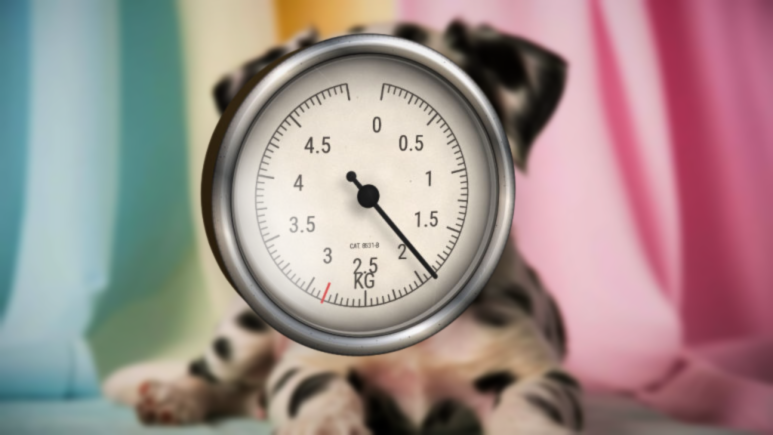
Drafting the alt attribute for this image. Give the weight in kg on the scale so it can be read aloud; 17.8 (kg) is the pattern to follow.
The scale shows 1.9 (kg)
